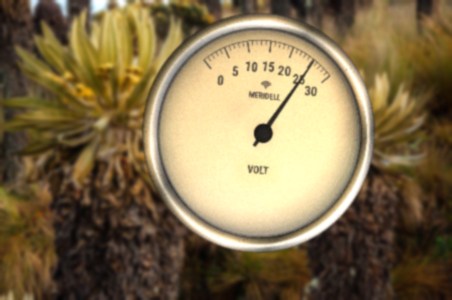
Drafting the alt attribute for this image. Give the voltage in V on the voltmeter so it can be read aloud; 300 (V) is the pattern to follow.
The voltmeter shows 25 (V)
